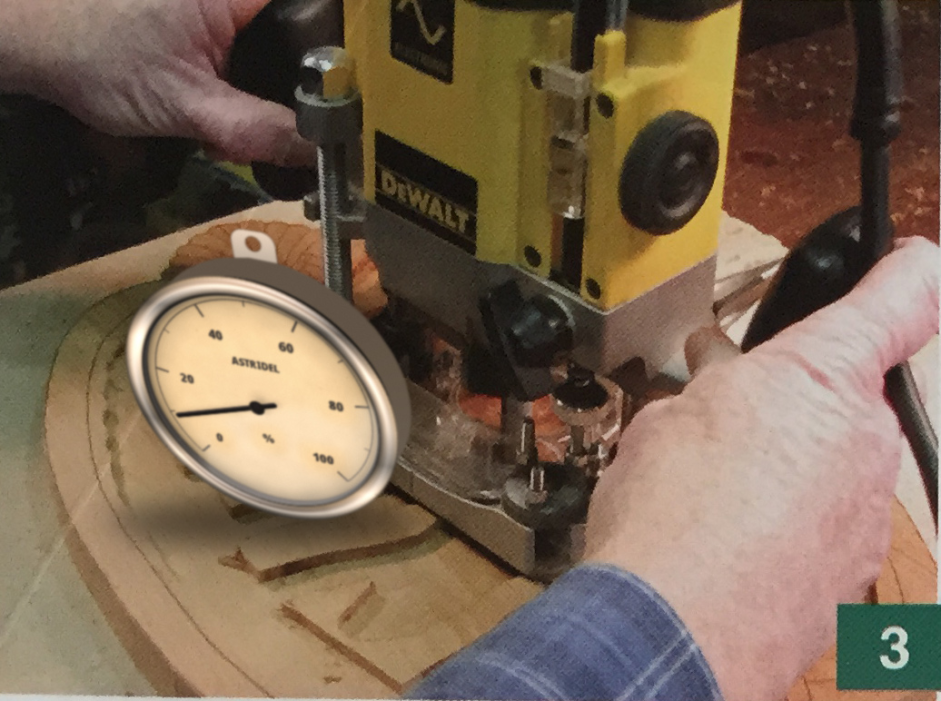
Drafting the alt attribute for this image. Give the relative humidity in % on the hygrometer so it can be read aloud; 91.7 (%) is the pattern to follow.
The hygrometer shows 10 (%)
